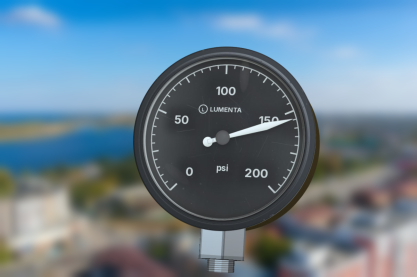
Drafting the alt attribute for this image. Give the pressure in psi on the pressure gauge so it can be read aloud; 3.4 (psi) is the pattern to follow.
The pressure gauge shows 155 (psi)
